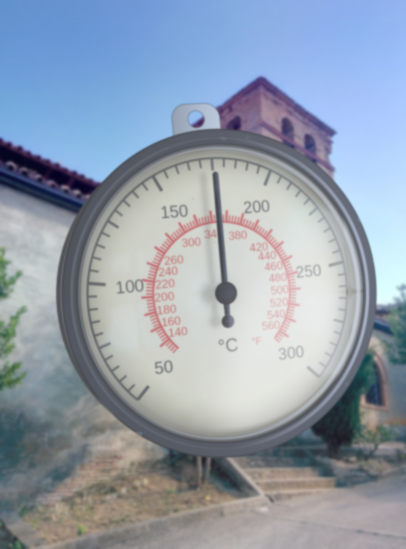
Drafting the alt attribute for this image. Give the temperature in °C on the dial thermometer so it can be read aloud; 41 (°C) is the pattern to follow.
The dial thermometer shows 175 (°C)
